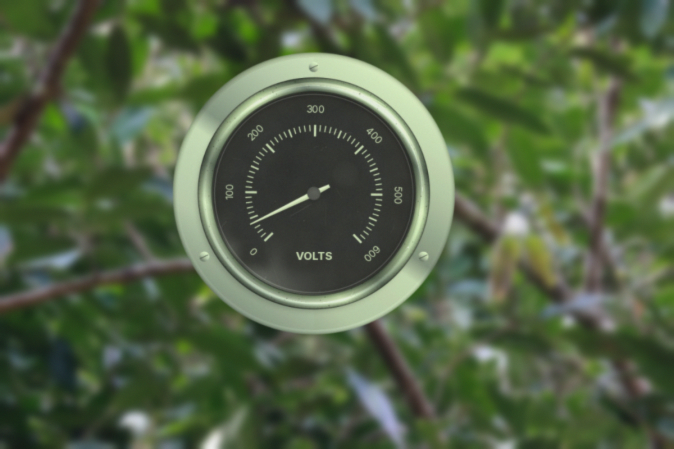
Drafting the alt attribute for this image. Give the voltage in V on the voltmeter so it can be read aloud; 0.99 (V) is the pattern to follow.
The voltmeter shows 40 (V)
